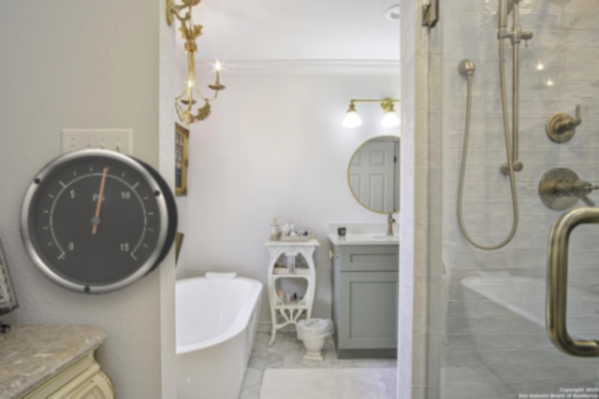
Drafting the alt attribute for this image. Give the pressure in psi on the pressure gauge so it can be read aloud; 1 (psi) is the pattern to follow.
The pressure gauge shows 8 (psi)
